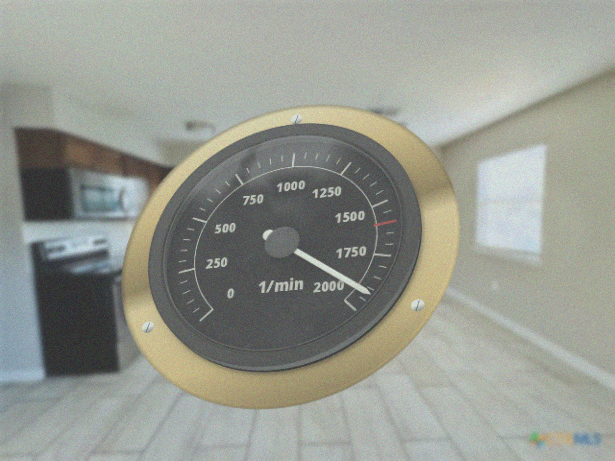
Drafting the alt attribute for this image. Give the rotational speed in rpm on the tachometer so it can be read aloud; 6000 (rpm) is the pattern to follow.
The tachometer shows 1925 (rpm)
